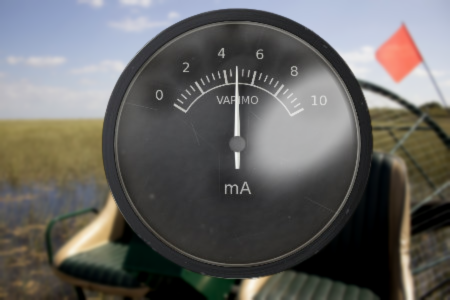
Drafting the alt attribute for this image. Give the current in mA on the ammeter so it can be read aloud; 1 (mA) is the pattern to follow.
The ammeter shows 4.8 (mA)
